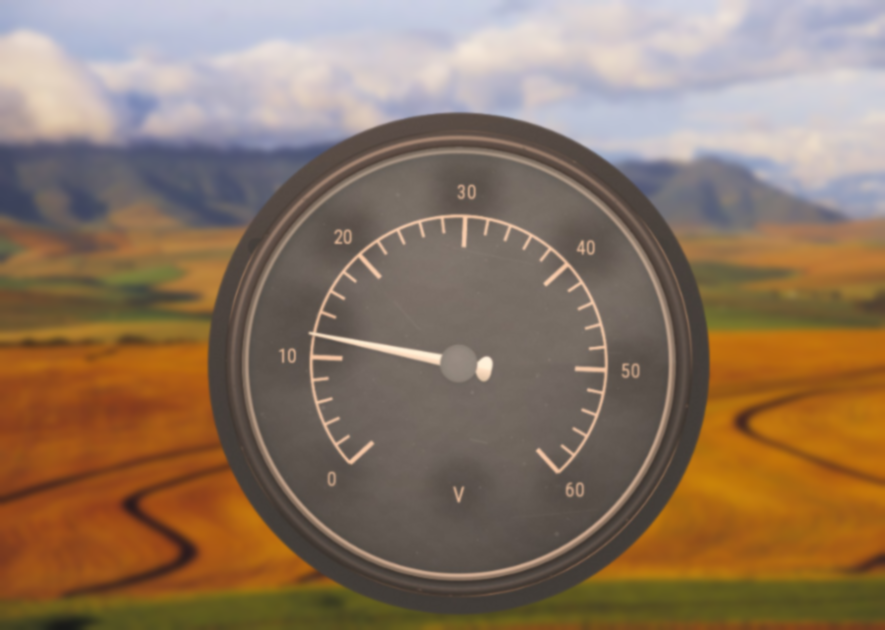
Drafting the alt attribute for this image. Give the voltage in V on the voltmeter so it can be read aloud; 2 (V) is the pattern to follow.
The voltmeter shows 12 (V)
